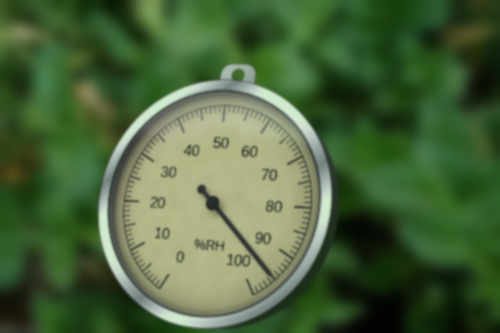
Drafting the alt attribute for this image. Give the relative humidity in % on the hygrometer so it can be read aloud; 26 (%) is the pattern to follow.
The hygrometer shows 95 (%)
